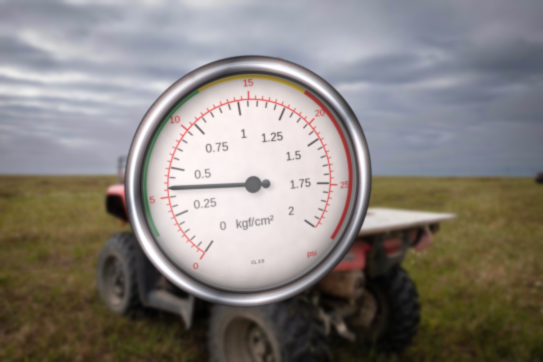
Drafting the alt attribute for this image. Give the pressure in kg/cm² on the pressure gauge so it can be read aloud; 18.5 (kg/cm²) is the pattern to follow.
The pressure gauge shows 0.4 (kg/cm²)
